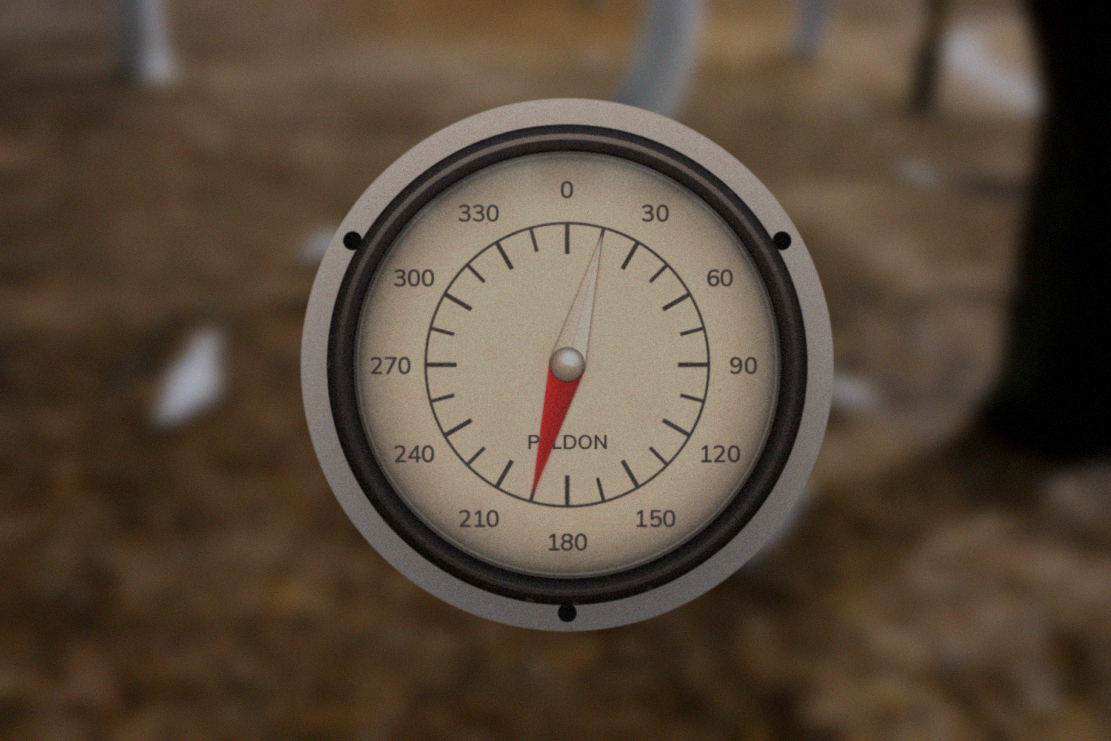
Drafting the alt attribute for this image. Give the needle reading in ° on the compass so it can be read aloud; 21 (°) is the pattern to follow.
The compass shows 195 (°)
